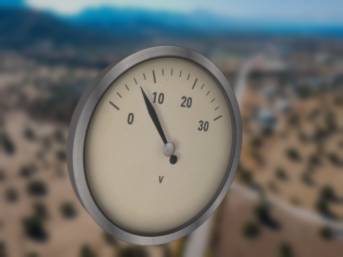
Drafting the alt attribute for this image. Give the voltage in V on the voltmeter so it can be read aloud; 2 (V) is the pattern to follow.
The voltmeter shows 6 (V)
